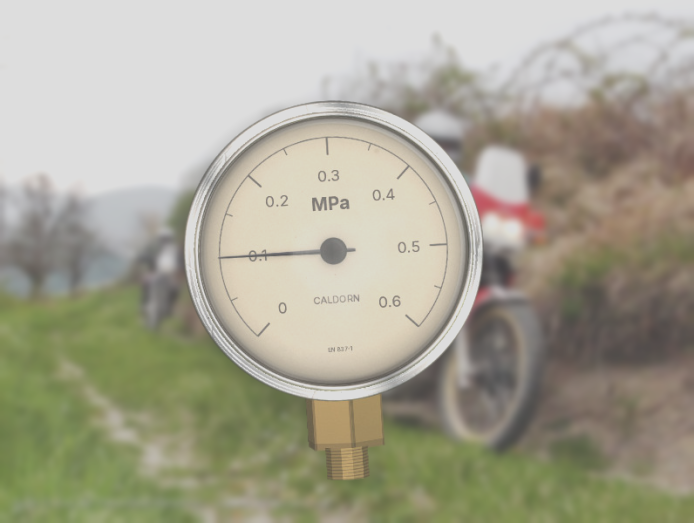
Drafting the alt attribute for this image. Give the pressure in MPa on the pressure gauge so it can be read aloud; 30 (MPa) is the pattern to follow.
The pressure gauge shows 0.1 (MPa)
